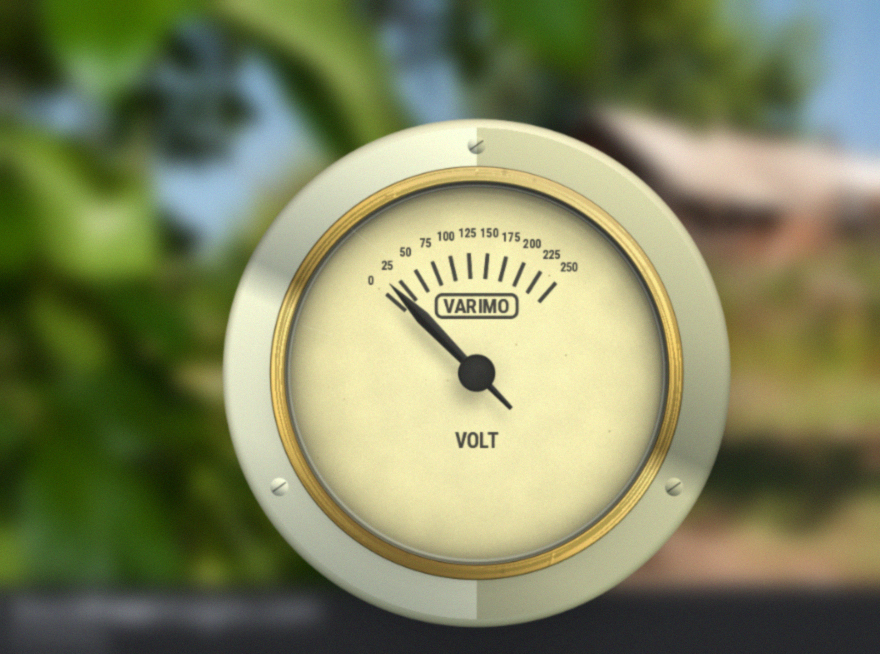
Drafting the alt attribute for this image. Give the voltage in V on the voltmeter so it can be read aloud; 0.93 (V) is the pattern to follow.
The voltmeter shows 12.5 (V)
